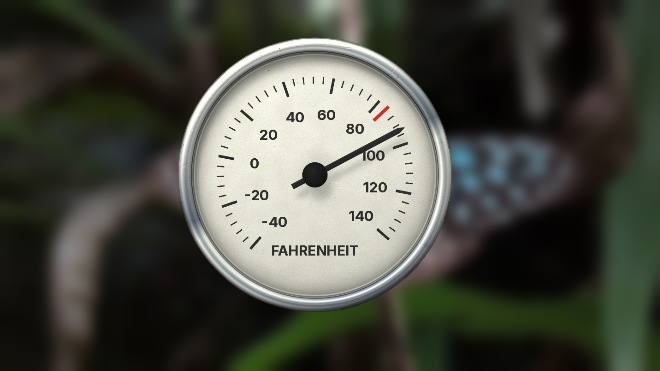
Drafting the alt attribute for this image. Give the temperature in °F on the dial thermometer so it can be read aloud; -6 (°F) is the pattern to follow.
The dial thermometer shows 94 (°F)
